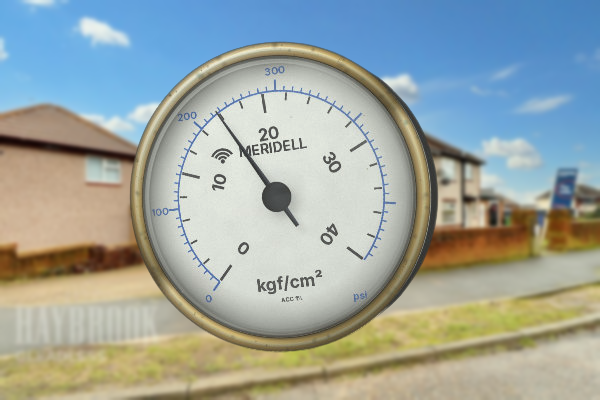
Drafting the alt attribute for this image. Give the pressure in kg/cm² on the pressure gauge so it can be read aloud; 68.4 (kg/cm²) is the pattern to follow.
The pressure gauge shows 16 (kg/cm²)
